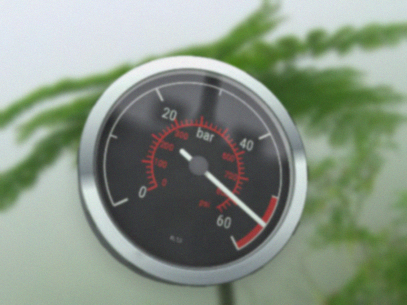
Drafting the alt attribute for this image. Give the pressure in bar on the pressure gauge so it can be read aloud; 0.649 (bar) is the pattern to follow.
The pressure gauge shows 55 (bar)
